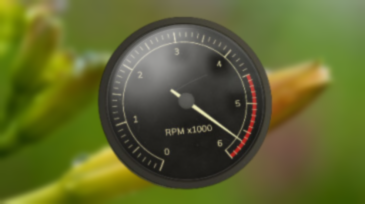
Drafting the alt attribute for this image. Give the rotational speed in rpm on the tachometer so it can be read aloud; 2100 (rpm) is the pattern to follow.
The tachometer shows 5700 (rpm)
